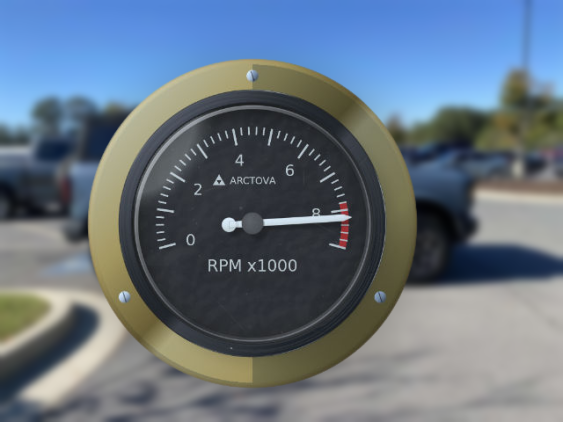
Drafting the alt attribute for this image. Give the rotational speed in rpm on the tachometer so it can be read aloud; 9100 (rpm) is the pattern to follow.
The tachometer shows 8200 (rpm)
